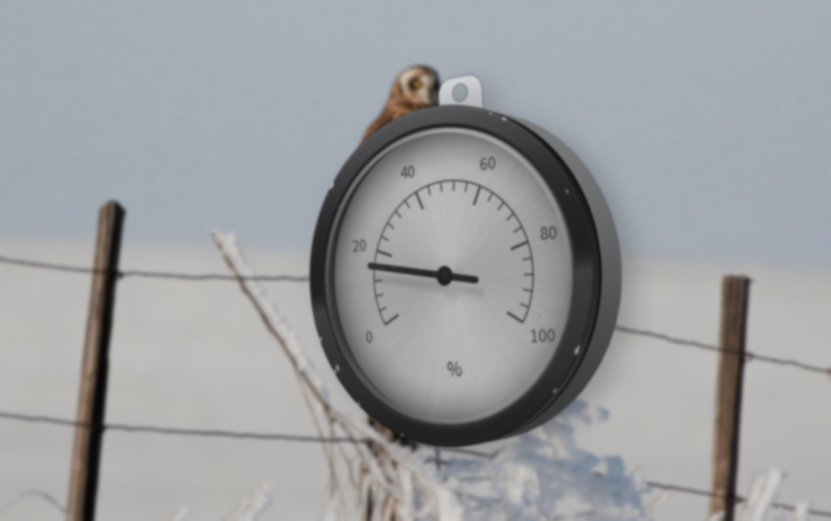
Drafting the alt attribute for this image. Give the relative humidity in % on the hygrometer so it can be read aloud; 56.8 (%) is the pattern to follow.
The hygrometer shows 16 (%)
